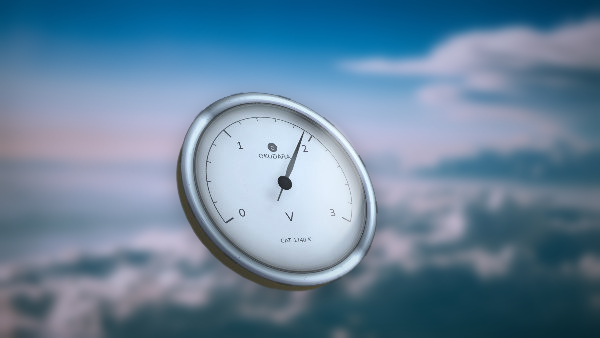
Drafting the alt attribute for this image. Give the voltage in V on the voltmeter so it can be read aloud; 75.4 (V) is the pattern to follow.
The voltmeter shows 1.9 (V)
